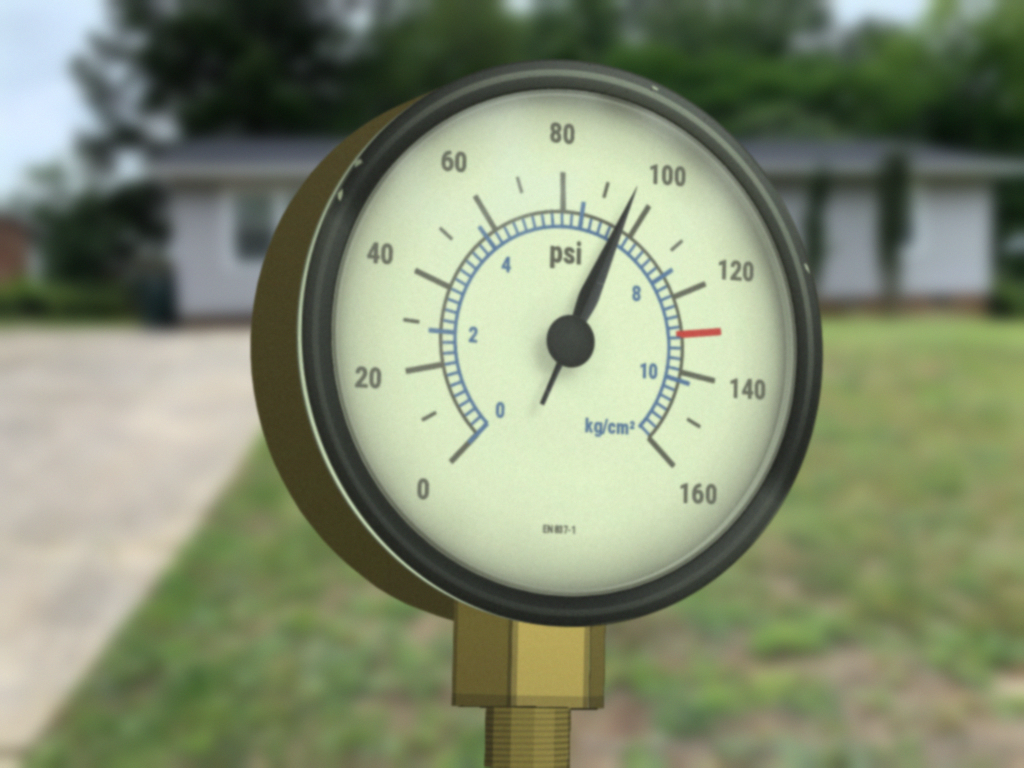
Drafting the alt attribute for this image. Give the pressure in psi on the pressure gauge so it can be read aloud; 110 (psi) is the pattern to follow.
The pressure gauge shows 95 (psi)
